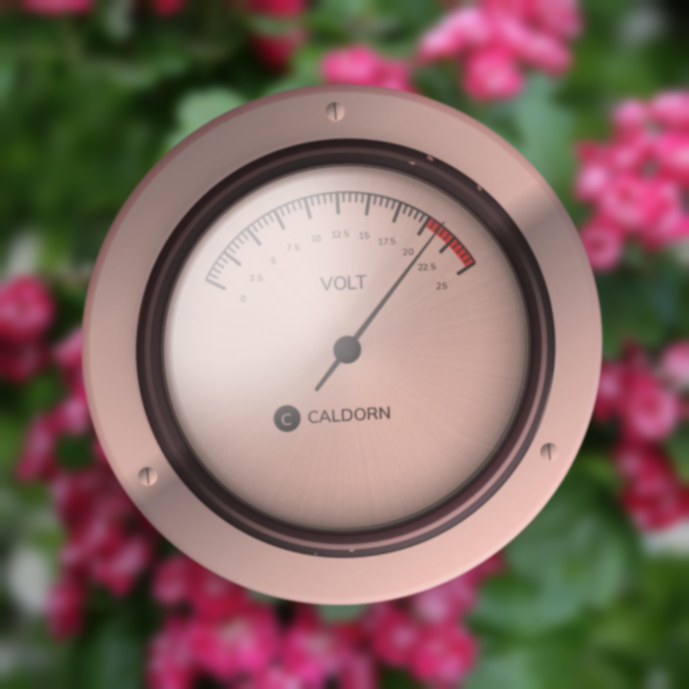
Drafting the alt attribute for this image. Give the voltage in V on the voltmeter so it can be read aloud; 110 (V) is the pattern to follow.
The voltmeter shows 21 (V)
